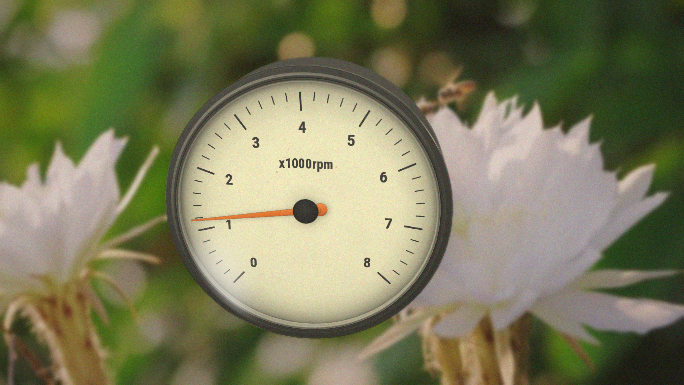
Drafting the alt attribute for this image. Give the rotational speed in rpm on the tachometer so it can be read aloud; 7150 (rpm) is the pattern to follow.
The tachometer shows 1200 (rpm)
